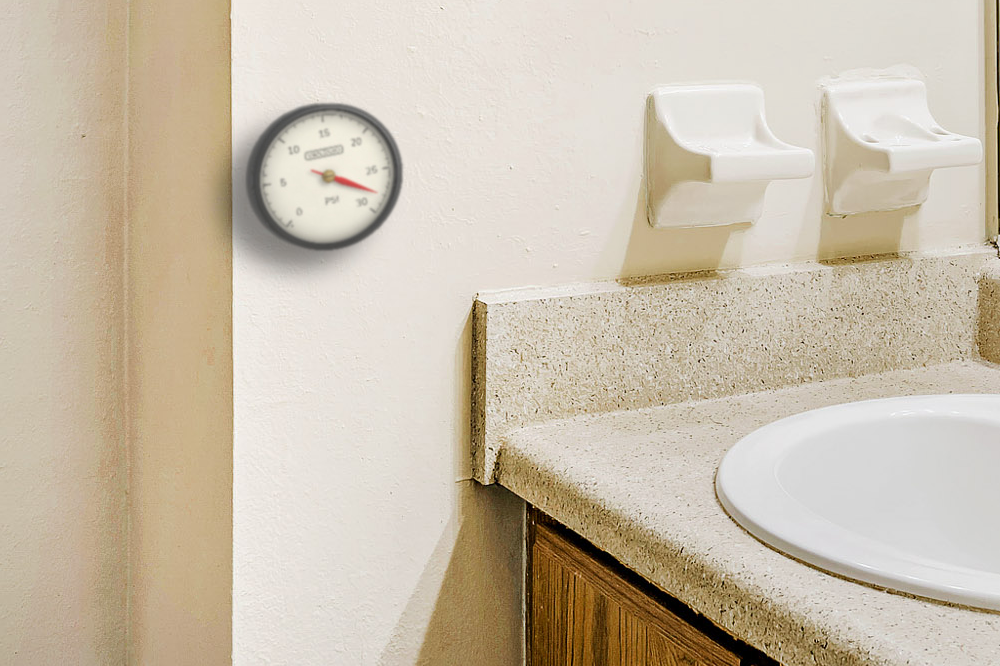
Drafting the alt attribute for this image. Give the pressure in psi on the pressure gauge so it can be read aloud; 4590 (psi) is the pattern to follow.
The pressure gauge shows 28 (psi)
